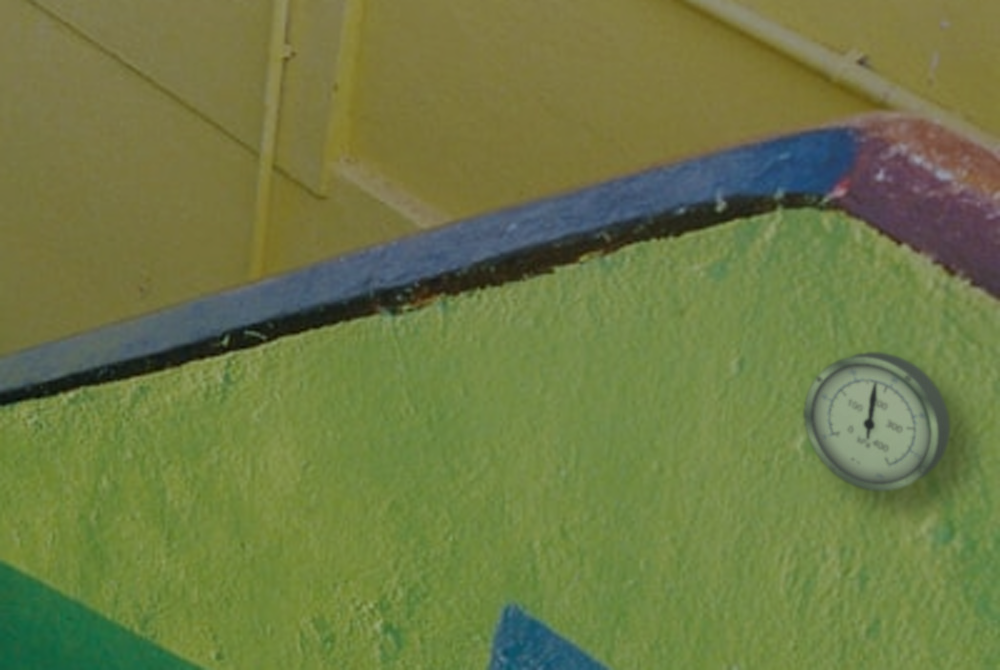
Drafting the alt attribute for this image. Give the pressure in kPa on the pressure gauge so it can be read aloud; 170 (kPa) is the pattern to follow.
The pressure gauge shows 180 (kPa)
